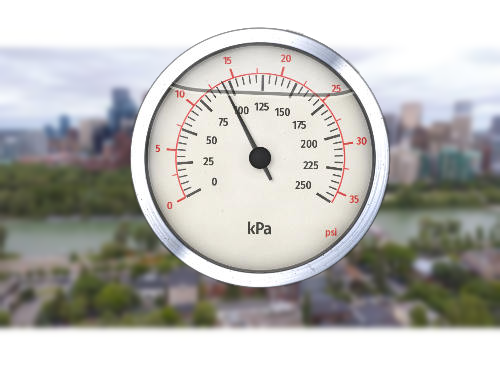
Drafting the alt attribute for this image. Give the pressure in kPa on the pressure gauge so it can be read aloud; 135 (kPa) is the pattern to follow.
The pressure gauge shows 95 (kPa)
